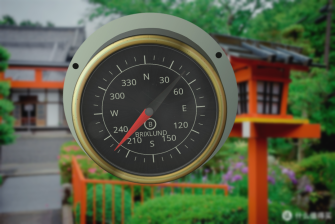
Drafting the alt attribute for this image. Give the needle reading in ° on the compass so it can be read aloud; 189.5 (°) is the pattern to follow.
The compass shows 225 (°)
